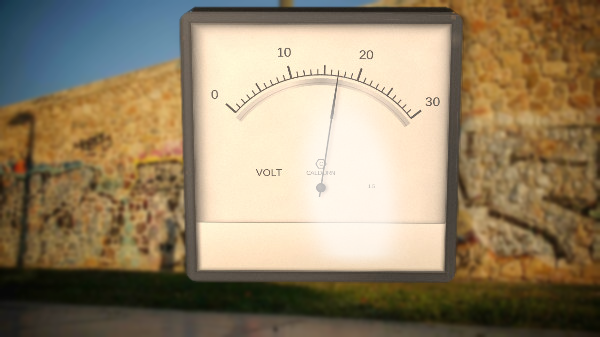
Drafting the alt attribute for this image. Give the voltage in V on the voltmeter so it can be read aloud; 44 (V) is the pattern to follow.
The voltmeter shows 17 (V)
